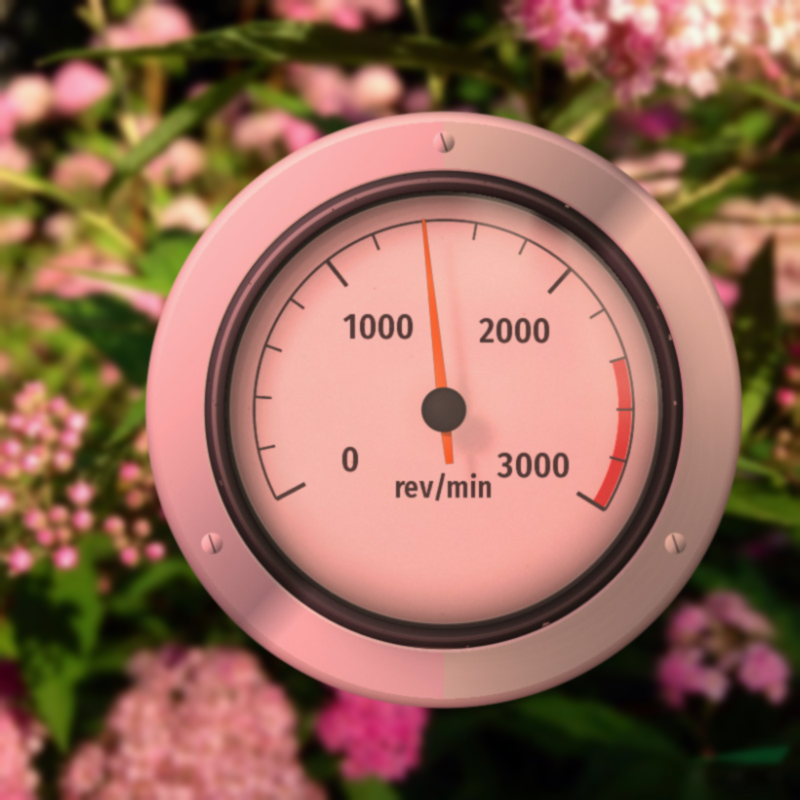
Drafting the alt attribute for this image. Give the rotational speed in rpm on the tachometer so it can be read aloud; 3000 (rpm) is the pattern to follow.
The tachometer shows 1400 (rpm)
